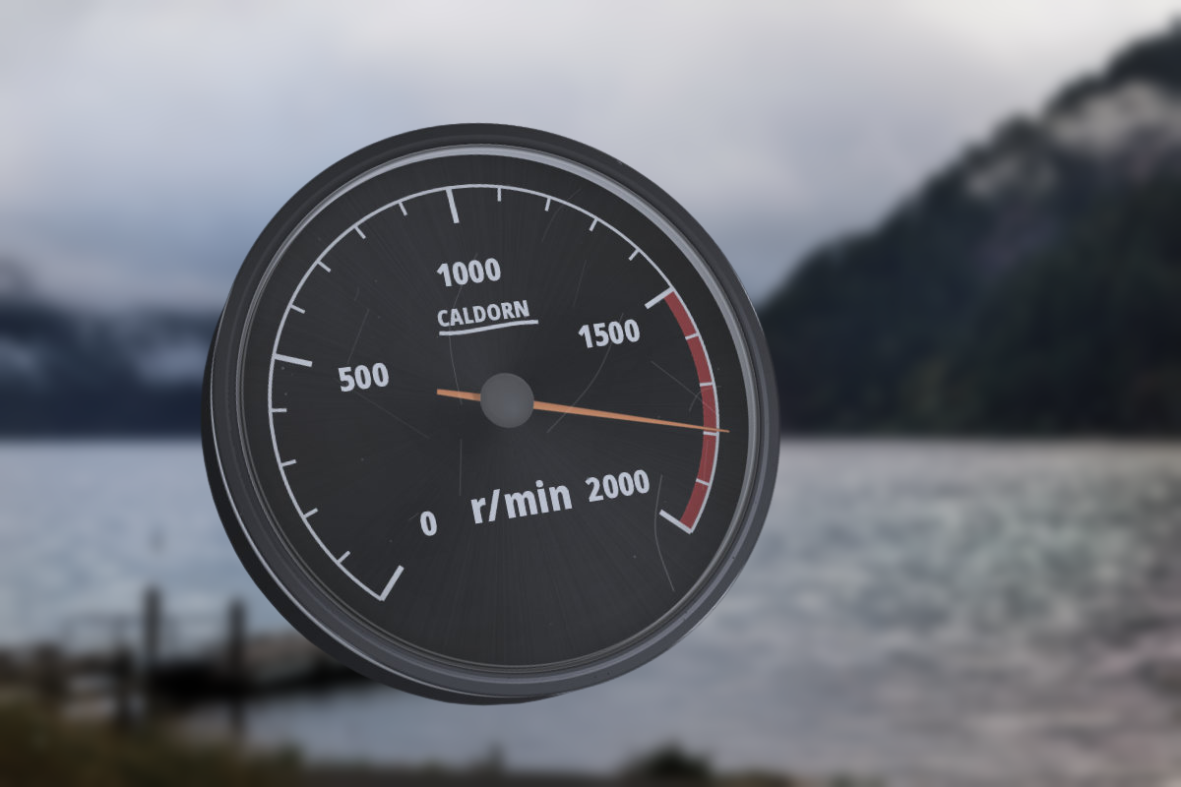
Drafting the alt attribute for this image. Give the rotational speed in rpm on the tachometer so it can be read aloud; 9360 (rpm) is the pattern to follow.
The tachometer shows 1800 (rpm)
